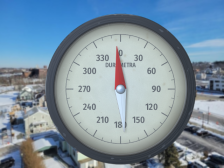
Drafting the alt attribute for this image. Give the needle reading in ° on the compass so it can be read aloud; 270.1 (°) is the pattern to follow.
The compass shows 355 (°)
